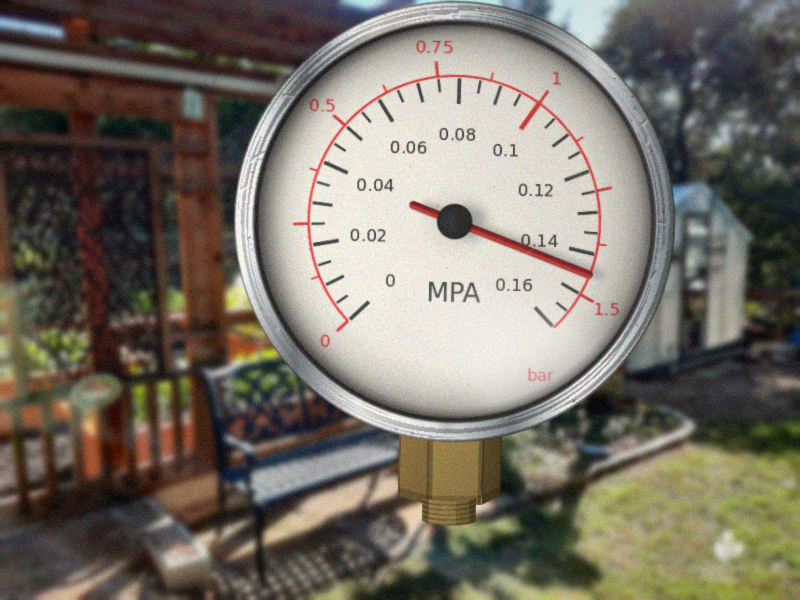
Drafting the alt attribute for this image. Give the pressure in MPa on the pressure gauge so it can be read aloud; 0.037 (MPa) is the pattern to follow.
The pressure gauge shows 0.145 (MPa)
